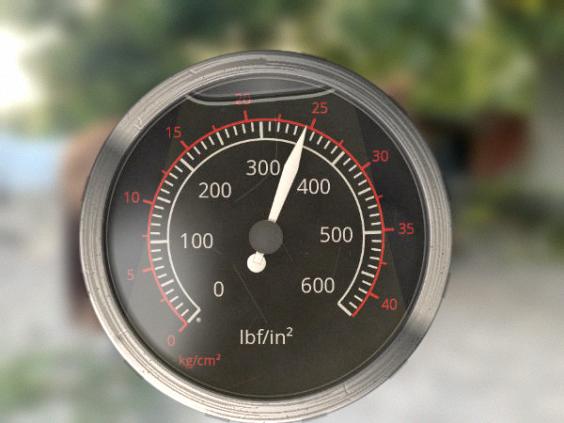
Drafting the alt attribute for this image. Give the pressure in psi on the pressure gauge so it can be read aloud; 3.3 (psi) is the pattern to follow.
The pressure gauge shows 350 (psi)
